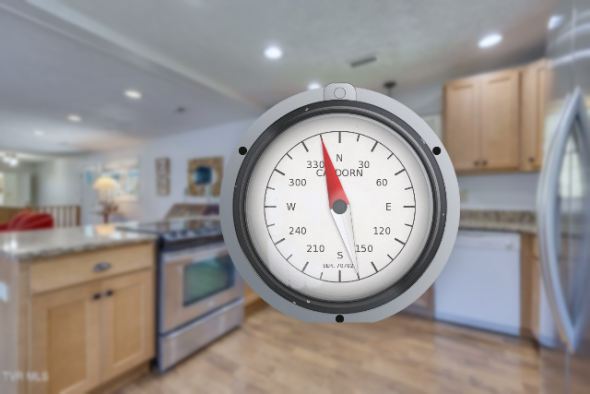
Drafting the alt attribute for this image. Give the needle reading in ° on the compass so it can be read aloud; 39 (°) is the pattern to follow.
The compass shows 345 (°)
